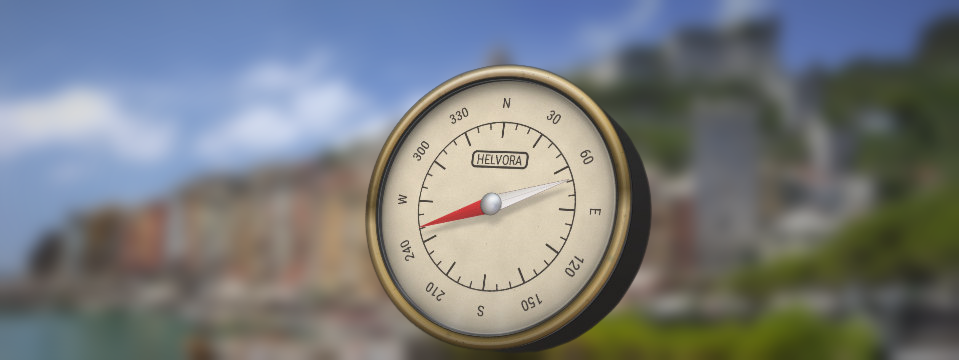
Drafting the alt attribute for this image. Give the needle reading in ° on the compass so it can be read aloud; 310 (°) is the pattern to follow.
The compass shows 250 (°)
